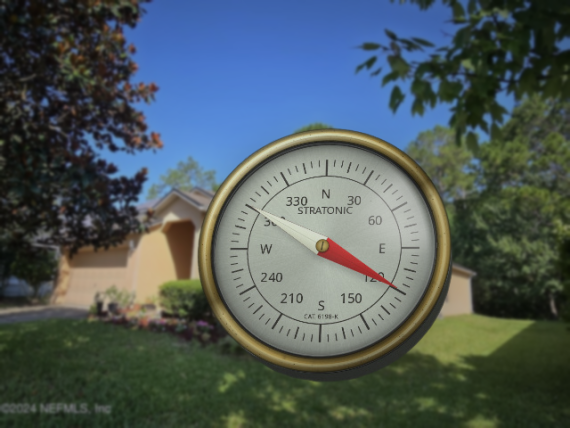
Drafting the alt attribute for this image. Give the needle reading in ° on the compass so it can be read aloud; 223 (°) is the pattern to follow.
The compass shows 120 (°)
